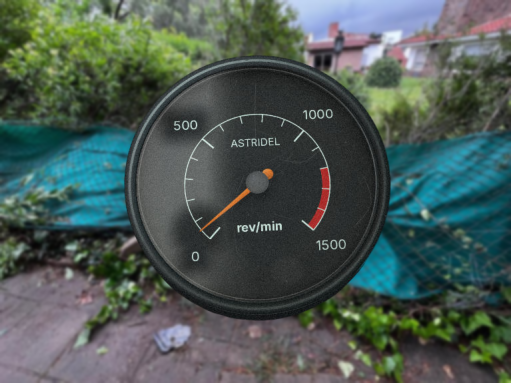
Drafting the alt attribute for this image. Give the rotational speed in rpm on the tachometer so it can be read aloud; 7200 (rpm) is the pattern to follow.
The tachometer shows 50 (rpm)
